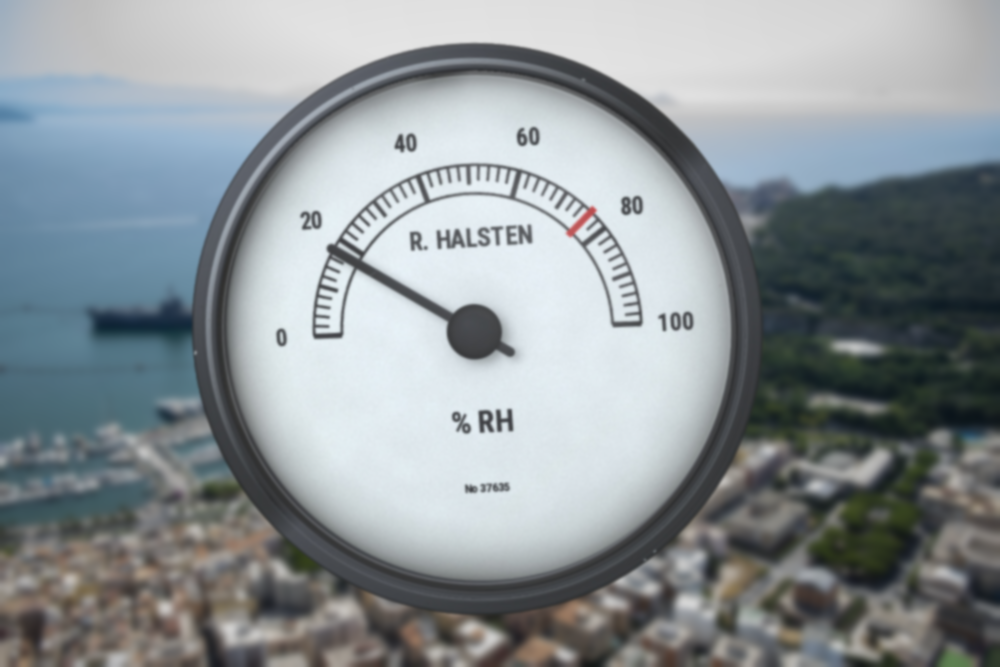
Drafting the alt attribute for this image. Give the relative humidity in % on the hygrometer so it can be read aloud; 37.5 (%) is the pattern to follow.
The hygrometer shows 18 (%)
